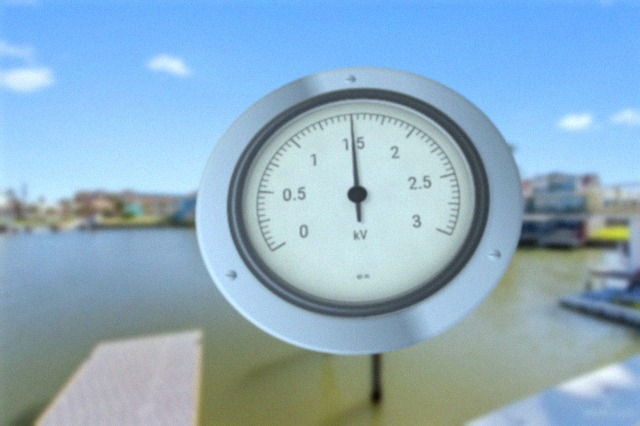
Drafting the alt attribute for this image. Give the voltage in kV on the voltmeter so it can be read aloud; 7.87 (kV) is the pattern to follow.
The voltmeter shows 1.5 (kV)
